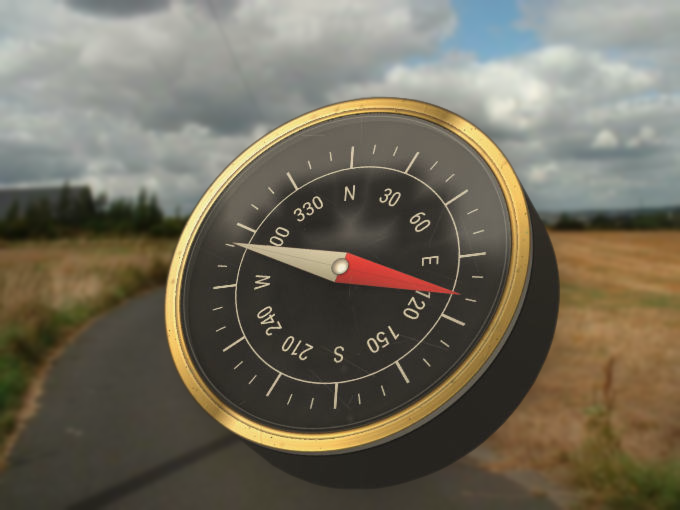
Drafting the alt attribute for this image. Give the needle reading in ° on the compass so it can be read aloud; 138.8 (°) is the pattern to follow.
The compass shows 110 (°)
